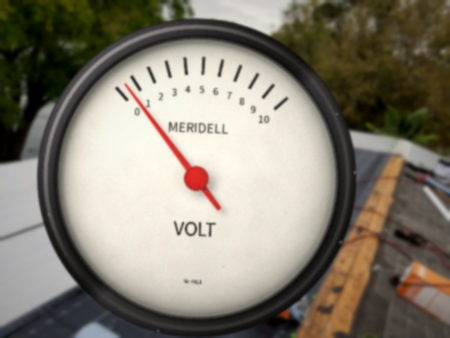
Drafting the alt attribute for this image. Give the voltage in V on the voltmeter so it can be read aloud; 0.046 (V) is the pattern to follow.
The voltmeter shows 0.5 (V)
